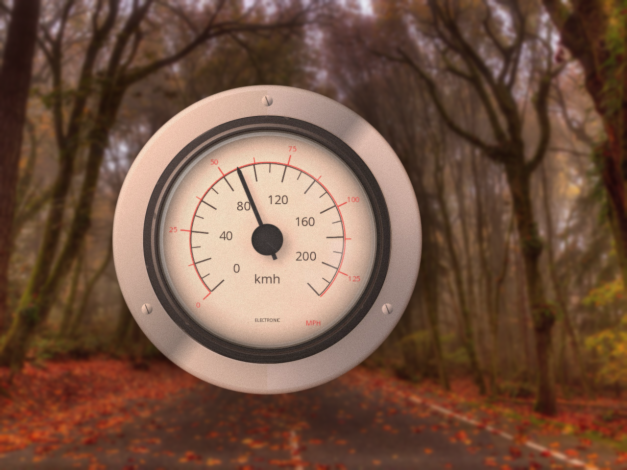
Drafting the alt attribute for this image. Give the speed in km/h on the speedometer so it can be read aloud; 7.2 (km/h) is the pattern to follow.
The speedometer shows 90 (km/h)
